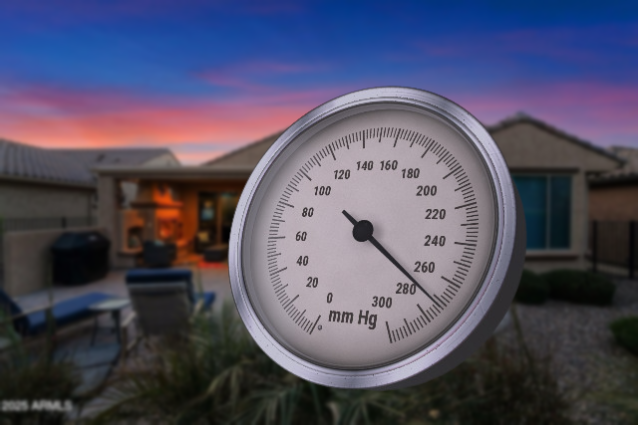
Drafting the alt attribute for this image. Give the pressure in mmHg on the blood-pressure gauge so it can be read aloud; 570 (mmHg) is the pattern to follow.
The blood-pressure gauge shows 272 (mmHg)
